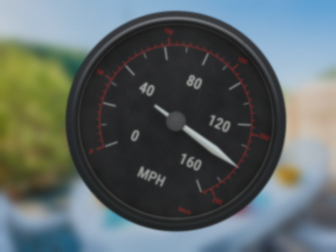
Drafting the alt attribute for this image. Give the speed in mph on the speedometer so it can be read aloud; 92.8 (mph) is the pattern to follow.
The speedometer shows 140 (mph)
